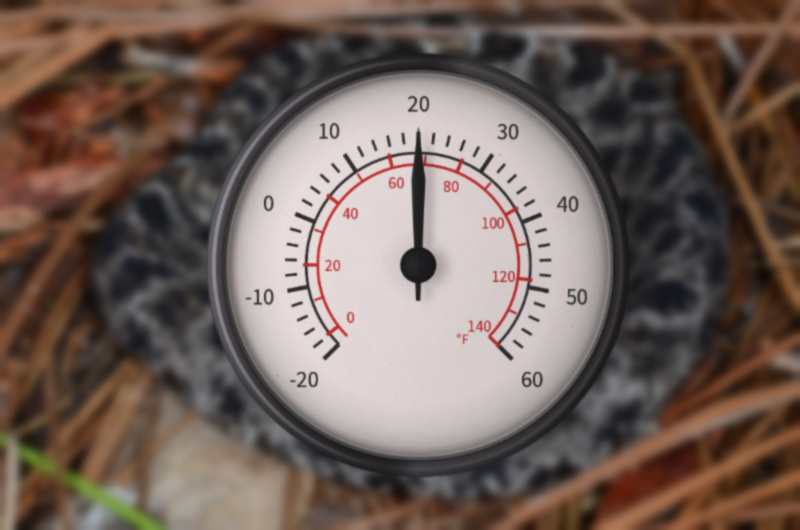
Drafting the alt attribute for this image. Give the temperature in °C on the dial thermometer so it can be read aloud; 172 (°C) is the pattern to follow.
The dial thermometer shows 20 (°C)
